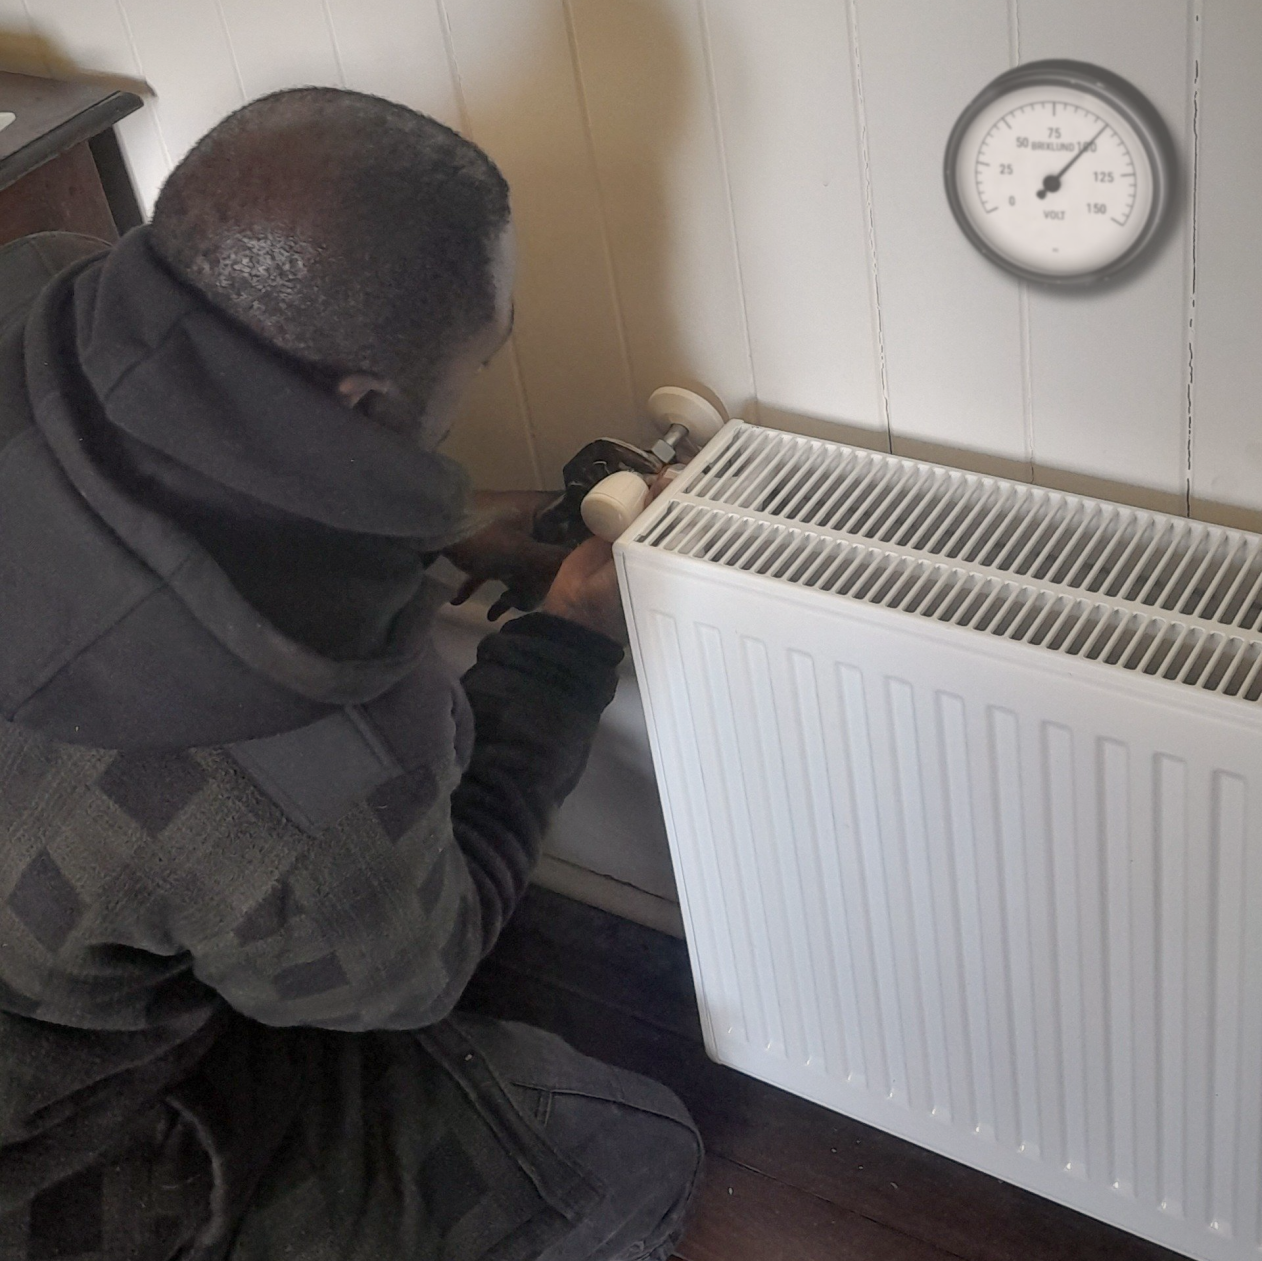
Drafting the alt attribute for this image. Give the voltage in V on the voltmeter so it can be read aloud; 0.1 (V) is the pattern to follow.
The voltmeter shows 100 (V)
